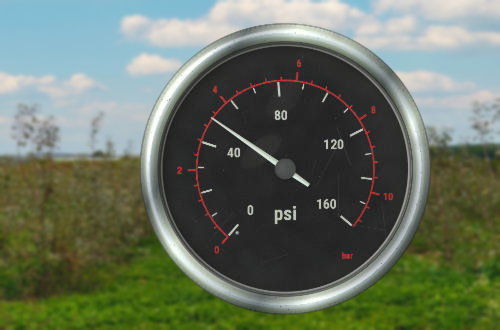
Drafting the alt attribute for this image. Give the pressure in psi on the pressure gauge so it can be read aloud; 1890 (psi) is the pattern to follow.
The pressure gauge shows 50 (psi)
